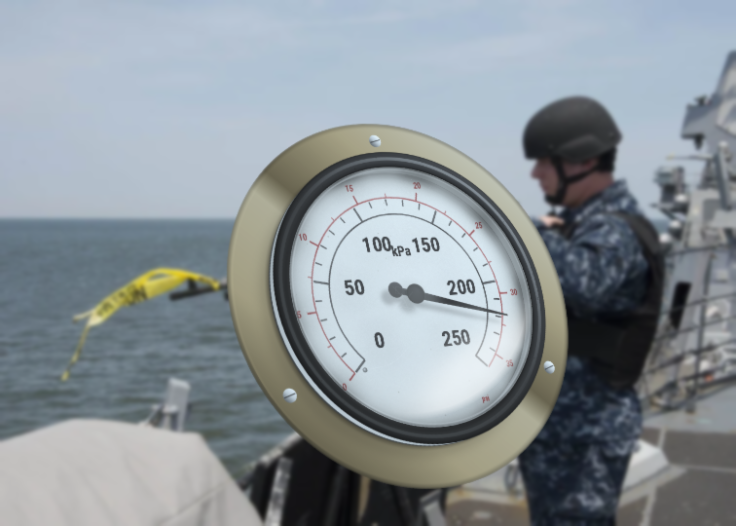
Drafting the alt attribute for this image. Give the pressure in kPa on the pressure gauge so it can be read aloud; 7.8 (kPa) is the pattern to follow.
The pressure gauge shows 220 (kPa)
